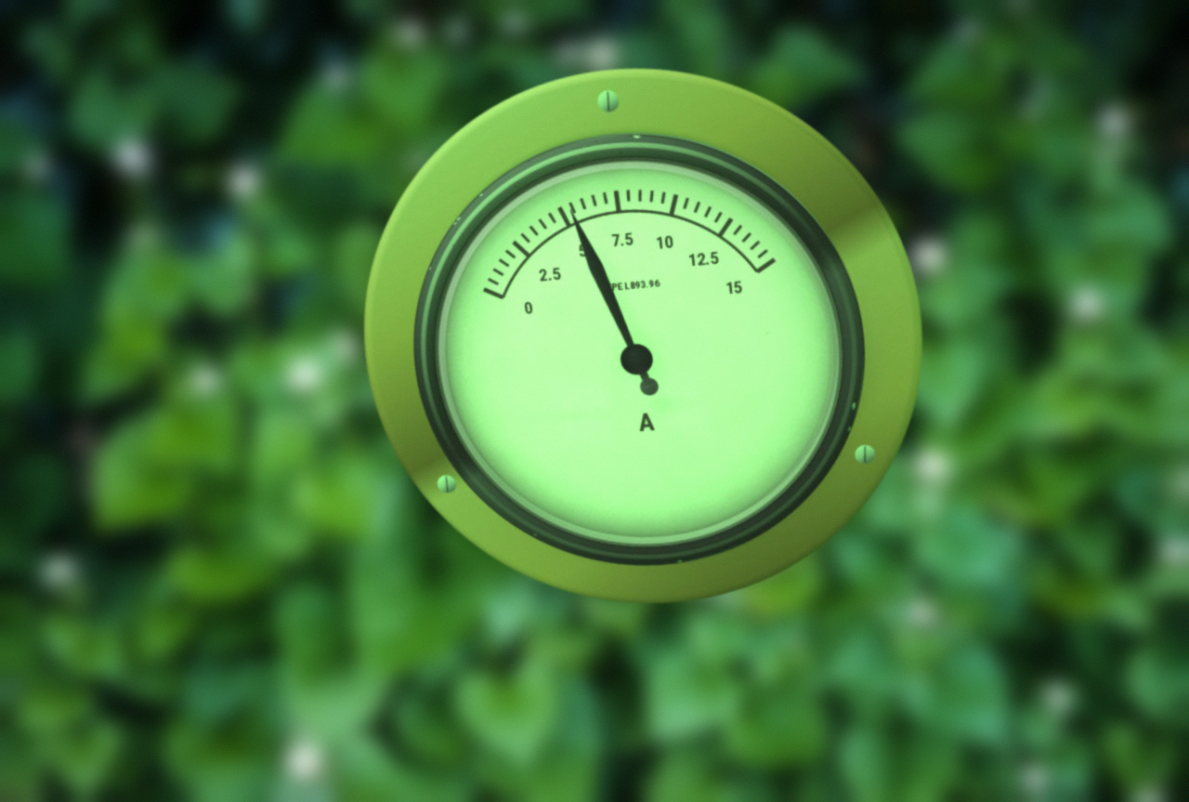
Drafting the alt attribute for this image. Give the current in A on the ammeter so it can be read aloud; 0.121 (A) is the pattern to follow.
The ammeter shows 5.5 (A)
